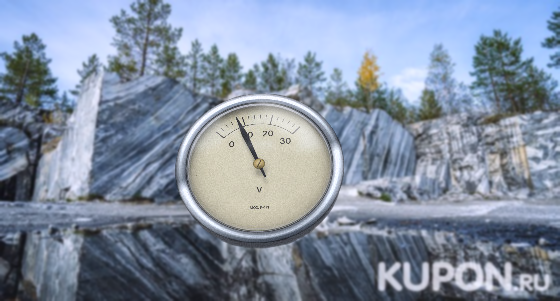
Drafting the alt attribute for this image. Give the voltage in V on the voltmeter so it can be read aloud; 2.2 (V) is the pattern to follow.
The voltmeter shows 8 (V)
